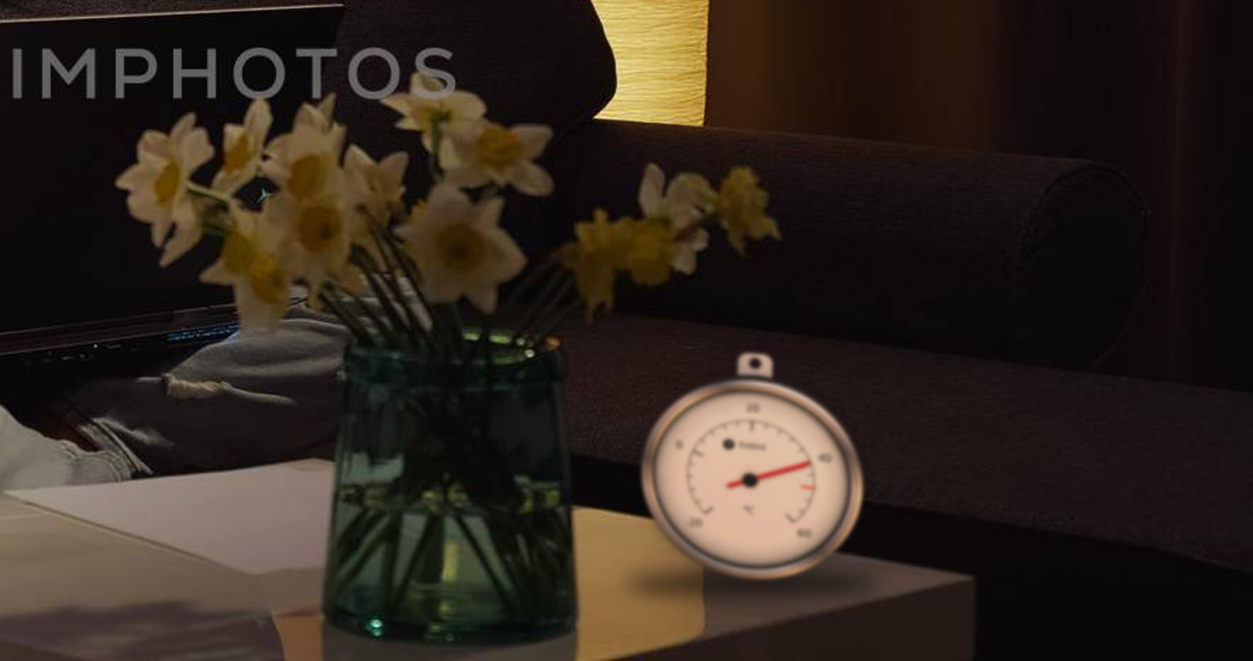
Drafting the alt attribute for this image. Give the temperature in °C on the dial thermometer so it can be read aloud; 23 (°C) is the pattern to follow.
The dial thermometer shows 40 (°C)
